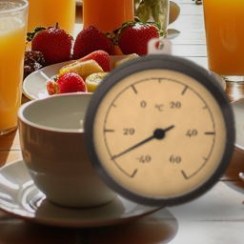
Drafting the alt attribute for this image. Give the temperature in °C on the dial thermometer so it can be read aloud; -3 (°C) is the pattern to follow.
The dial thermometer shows -30 (°C)
